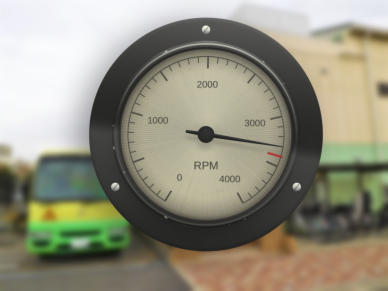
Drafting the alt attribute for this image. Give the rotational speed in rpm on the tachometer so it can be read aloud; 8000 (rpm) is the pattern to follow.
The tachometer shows 3300 (rpm)
